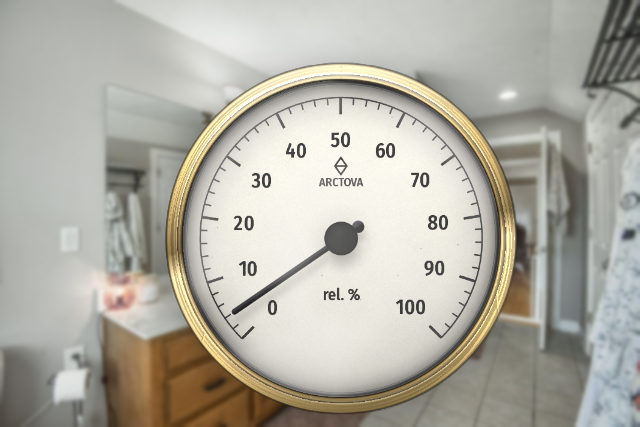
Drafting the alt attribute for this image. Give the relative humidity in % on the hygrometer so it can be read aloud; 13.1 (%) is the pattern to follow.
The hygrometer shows 4 (%)
